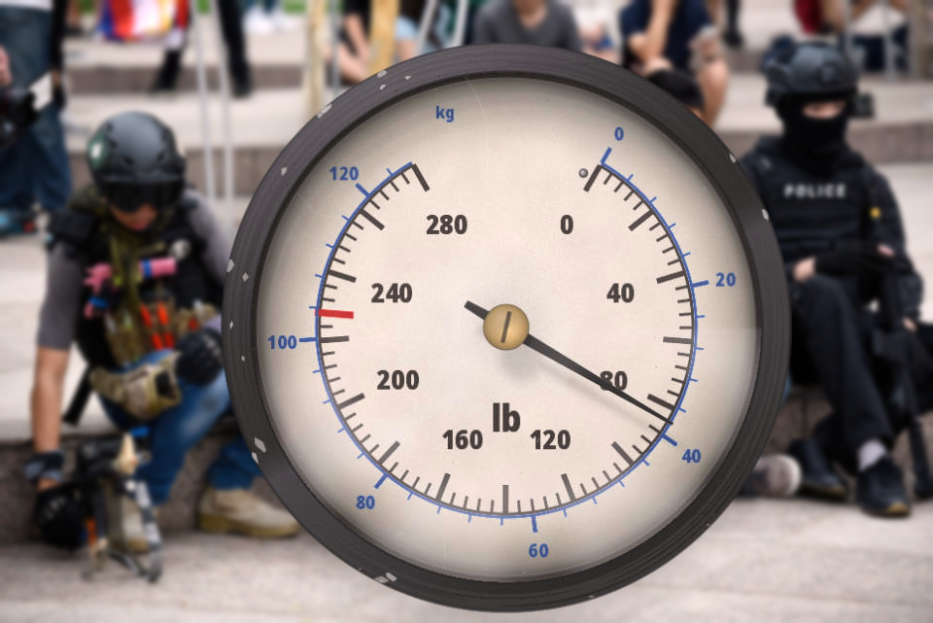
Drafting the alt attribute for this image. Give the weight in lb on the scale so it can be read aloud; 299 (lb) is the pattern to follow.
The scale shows 84 (lb)
